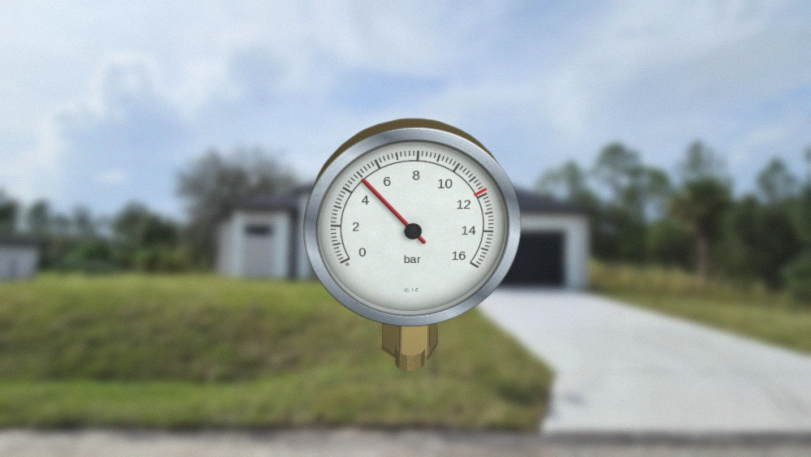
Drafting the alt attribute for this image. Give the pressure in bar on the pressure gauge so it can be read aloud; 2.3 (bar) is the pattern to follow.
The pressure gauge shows 5 (bar)
